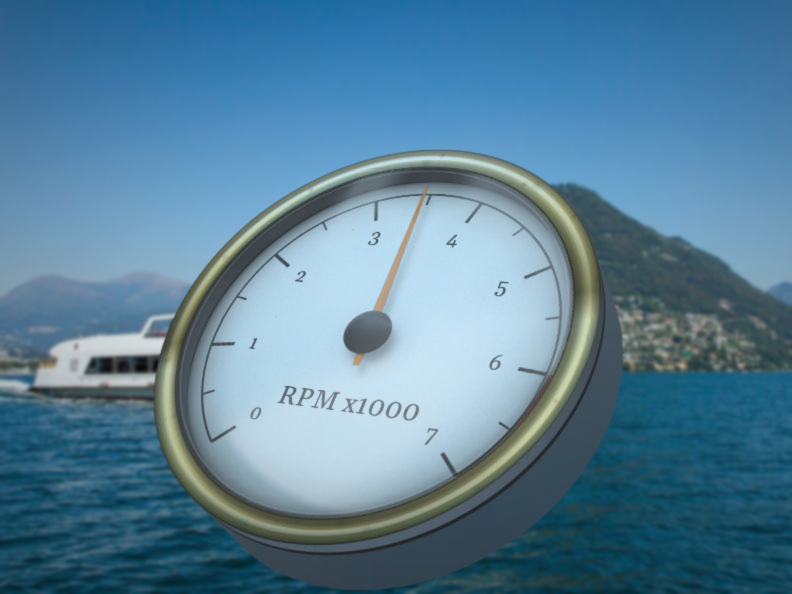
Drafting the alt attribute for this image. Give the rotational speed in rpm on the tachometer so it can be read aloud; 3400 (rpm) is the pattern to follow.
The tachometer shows 3500 (rpm)
